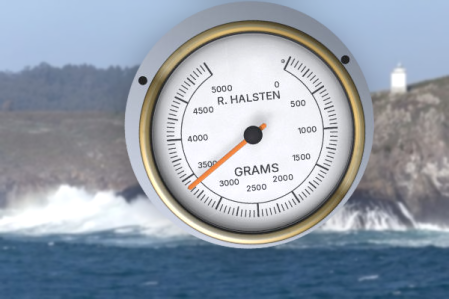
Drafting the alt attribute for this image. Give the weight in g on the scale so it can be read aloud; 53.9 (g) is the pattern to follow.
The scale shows 3400 (g)
